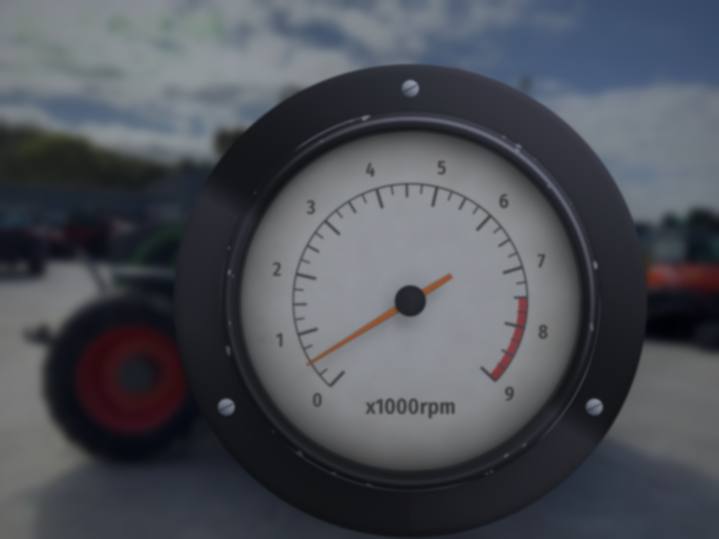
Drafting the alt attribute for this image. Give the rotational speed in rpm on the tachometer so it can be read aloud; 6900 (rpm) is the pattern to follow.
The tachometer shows 500 (rpm)
